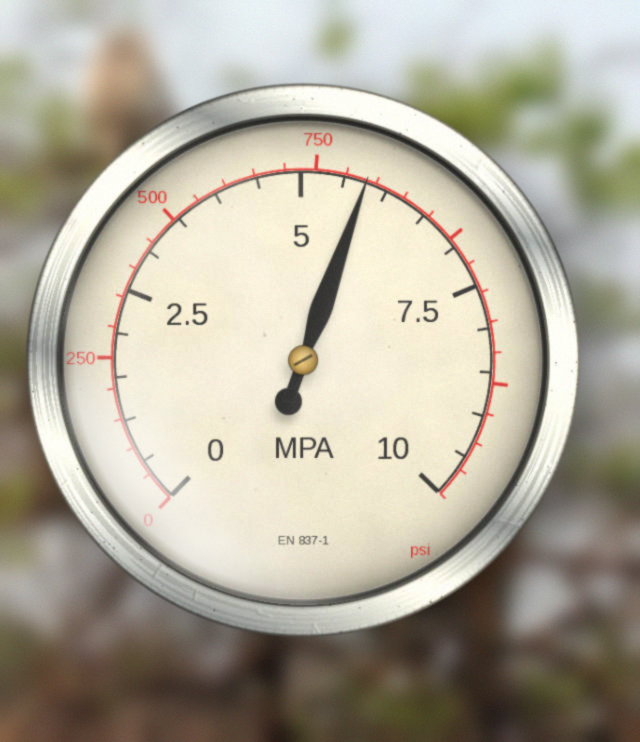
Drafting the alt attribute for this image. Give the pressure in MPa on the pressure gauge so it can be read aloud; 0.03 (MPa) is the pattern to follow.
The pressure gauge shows 5.75 (MPa)
